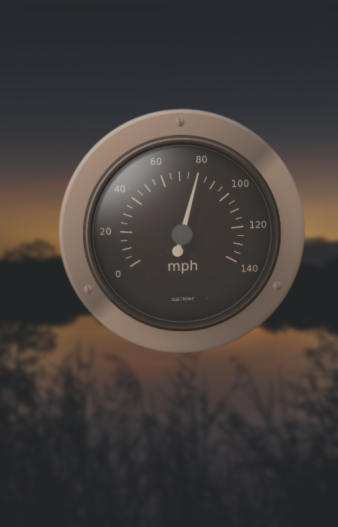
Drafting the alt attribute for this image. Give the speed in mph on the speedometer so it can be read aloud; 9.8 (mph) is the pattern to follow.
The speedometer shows 80 (mph)
